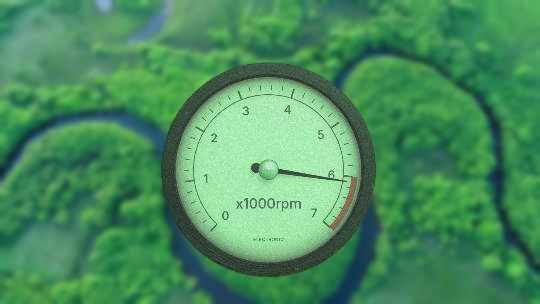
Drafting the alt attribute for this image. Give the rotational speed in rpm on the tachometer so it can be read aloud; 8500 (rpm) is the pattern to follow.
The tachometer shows 6100 (rpm)
